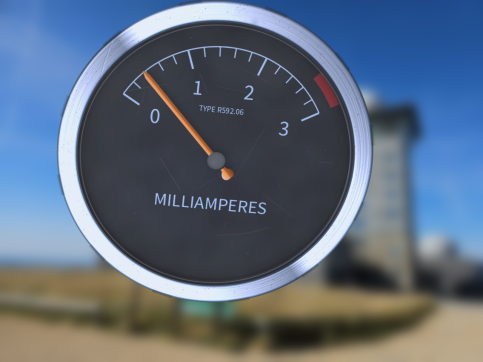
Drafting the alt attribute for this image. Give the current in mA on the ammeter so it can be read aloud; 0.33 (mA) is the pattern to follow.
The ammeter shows 0.4 (mA)
